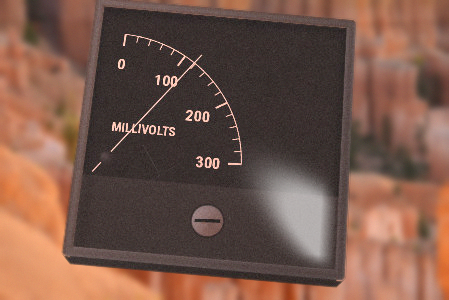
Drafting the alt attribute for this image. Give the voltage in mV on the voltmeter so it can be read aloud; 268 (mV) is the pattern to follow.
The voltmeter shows 120 (mV)
